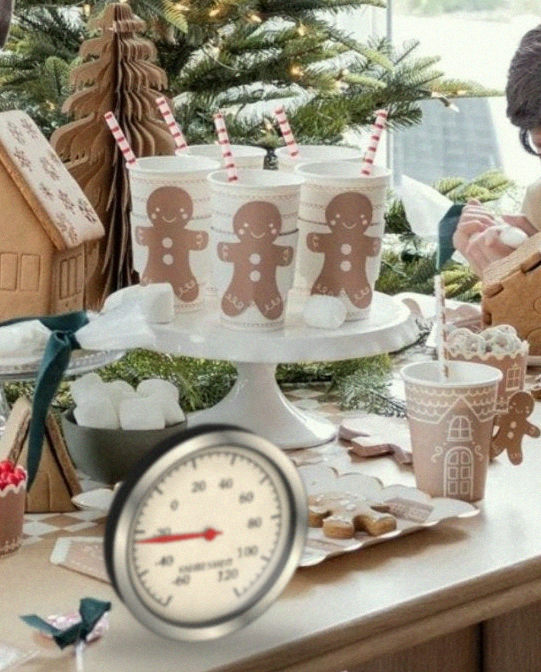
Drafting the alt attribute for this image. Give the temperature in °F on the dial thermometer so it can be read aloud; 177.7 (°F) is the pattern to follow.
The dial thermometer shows -24 (°F)
